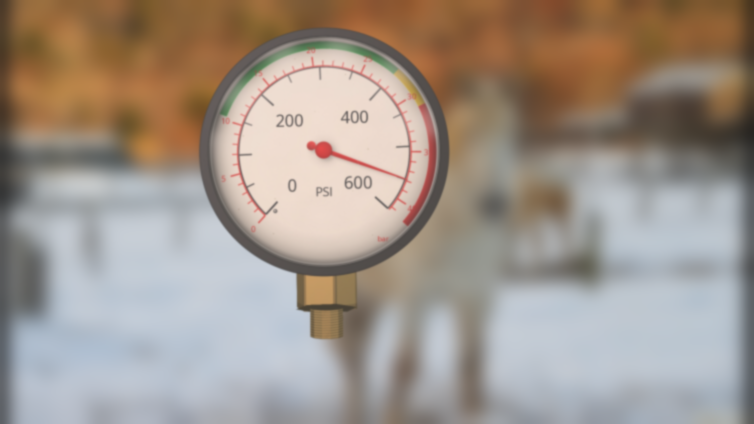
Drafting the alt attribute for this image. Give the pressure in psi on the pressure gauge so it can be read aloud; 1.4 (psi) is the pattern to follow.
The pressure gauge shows 550 (psi)
